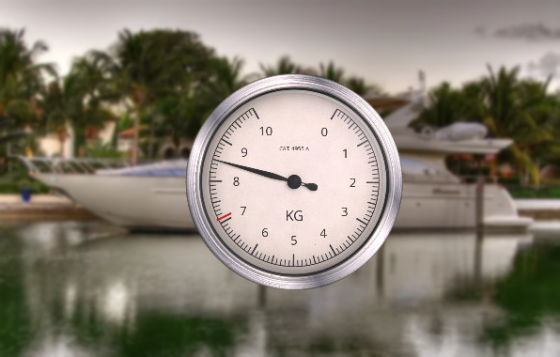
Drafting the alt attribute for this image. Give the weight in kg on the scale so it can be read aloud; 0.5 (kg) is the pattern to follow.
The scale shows 8.5 (kg)
